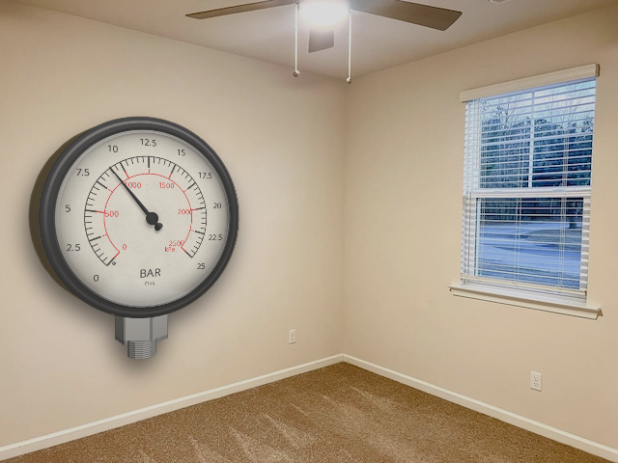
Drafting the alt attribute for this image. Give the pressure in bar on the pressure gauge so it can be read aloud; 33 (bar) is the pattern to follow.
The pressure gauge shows 9 (bar)
